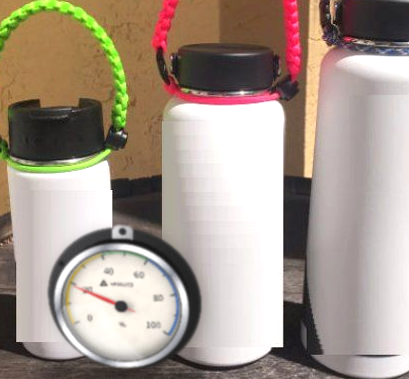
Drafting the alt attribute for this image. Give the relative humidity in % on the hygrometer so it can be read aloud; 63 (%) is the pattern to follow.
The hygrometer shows 20 (%)
